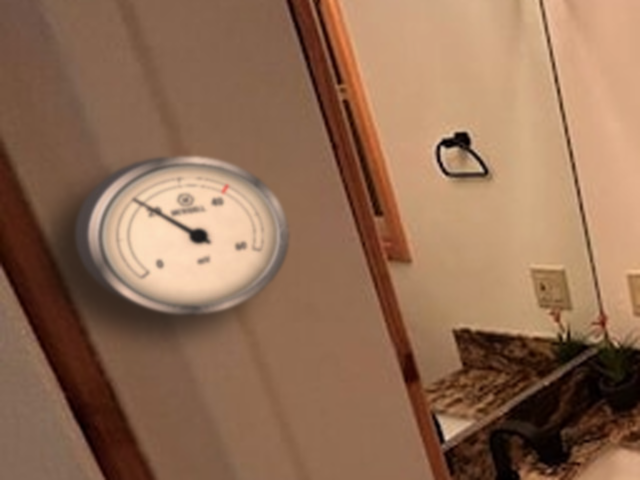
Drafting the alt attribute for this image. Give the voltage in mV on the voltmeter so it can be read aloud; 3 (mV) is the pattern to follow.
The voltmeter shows 20 (mV)
